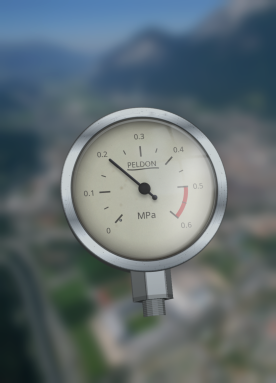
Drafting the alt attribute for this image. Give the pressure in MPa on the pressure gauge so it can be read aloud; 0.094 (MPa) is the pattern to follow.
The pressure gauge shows 0.2 (MPa)
